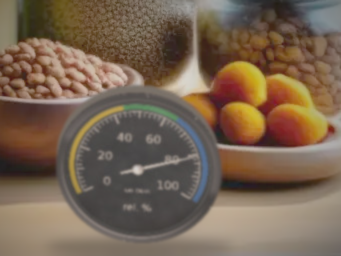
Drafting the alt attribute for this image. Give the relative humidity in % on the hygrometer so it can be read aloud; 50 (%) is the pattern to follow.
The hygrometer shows 80 (%)
